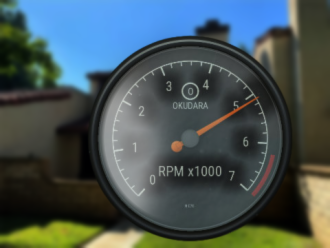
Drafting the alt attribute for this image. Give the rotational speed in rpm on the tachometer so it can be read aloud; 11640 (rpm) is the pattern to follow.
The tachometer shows 5100 (rpm)
